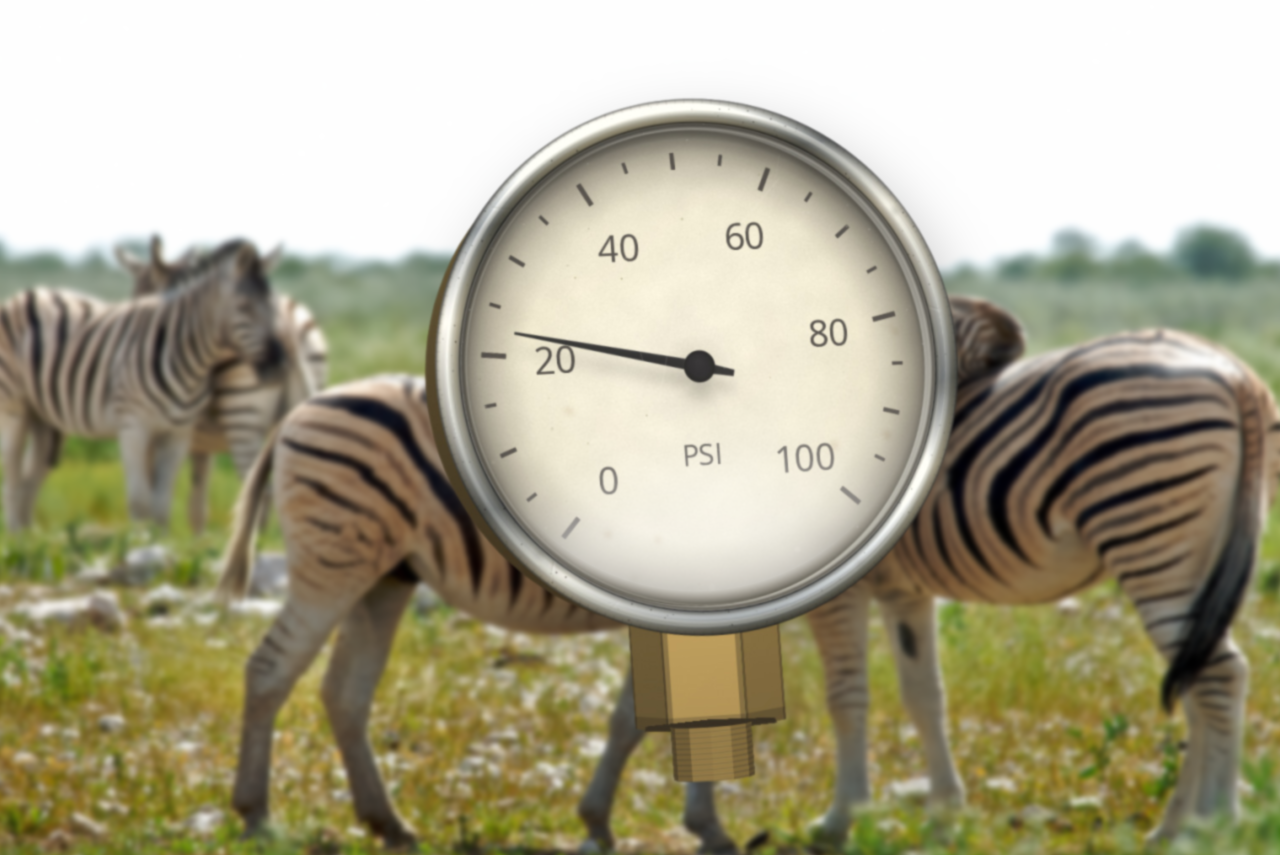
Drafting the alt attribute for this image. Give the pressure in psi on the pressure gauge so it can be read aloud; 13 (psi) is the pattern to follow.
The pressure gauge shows 22.5 (psi)
